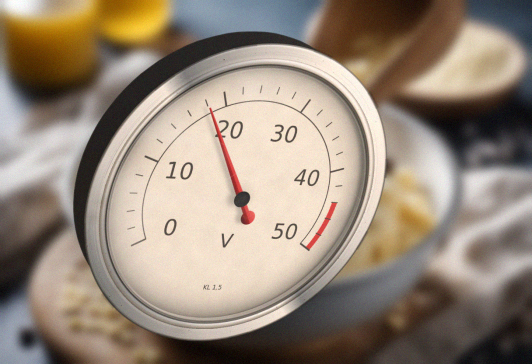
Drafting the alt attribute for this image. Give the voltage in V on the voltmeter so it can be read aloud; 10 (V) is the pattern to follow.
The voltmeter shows 18 (V)
